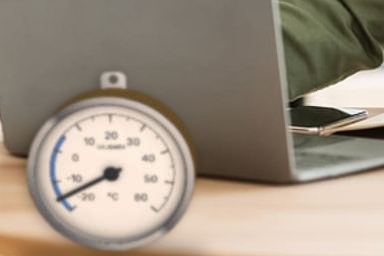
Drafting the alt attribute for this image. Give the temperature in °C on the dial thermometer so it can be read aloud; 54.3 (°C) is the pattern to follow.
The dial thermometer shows -15 (°C)
